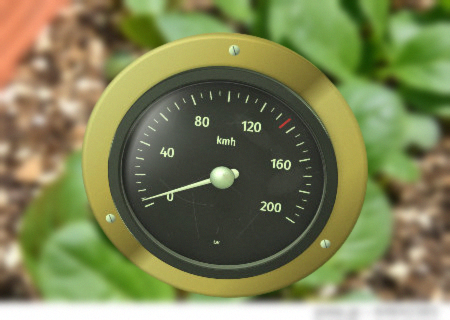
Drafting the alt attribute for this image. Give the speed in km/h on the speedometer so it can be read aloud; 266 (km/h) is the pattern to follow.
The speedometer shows 5 (km/h)
